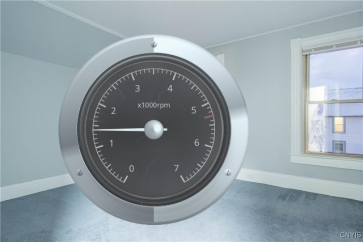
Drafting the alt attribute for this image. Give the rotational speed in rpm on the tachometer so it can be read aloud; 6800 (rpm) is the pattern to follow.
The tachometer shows 1400 (rpm)
